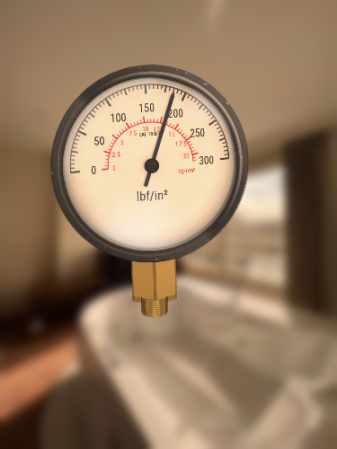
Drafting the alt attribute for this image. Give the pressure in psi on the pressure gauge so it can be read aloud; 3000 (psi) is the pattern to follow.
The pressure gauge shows 185 (psi)
